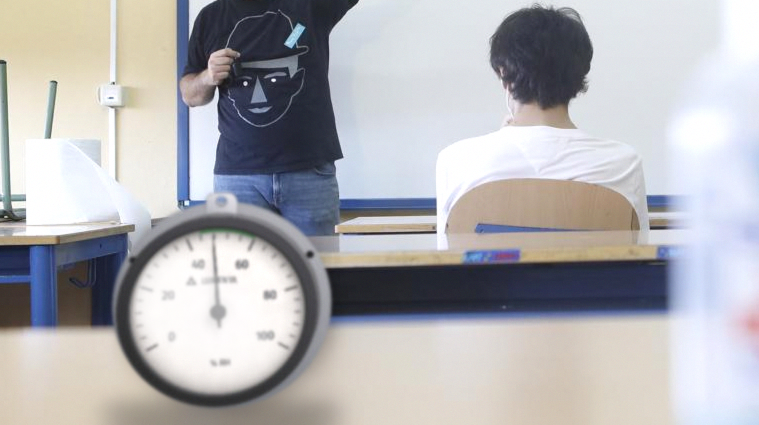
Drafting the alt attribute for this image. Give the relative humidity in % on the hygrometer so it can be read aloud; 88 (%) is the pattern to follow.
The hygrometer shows 48 (%)
